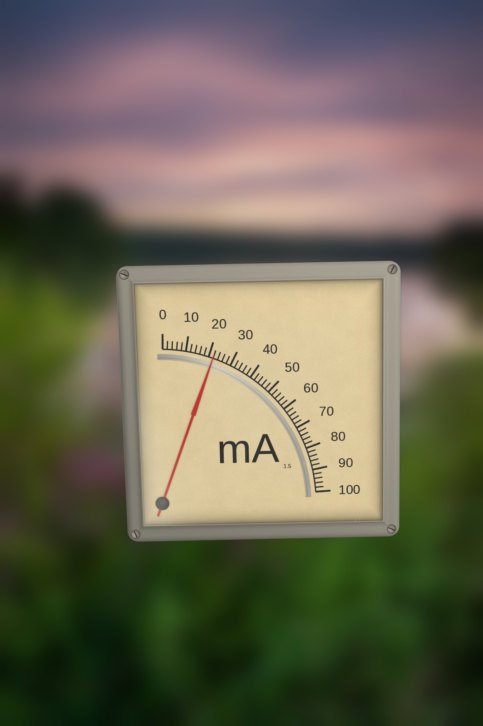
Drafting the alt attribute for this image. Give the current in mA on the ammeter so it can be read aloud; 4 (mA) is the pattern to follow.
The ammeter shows 22 (mA)
